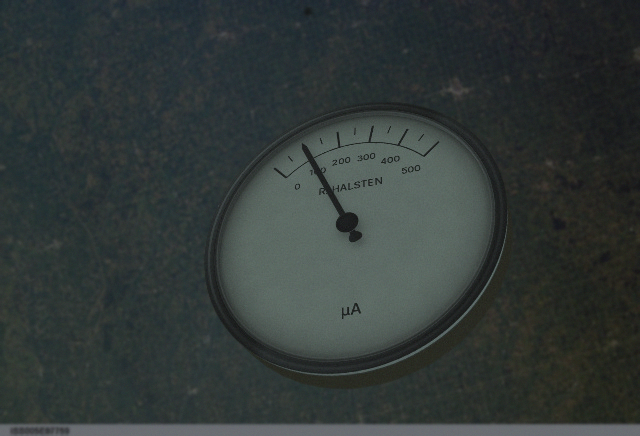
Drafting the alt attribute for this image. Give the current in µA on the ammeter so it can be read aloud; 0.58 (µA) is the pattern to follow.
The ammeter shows 100 (µA)
